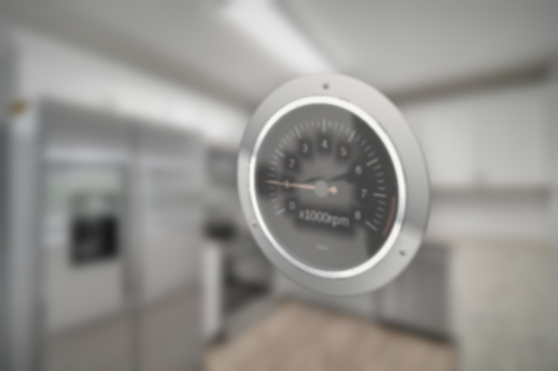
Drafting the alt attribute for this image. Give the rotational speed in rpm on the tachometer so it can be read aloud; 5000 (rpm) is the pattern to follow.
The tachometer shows 1000 (rpm)
